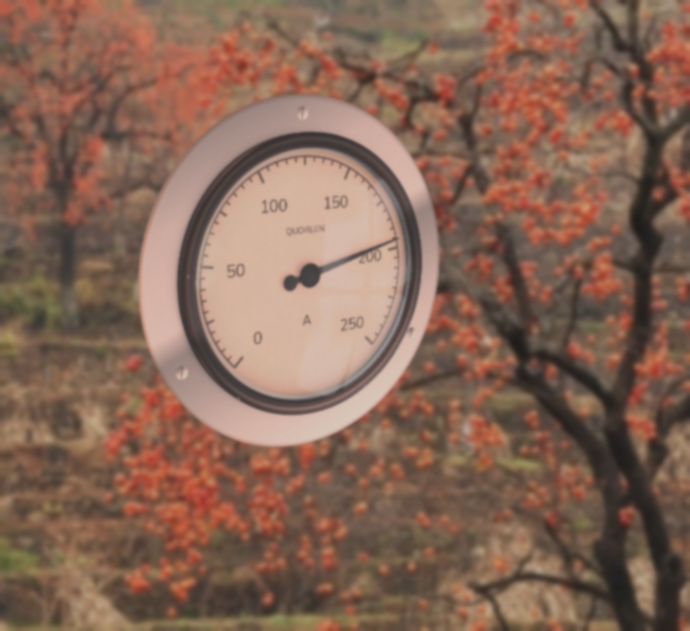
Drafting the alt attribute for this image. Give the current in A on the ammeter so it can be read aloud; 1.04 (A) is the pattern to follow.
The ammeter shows 195 (A)
